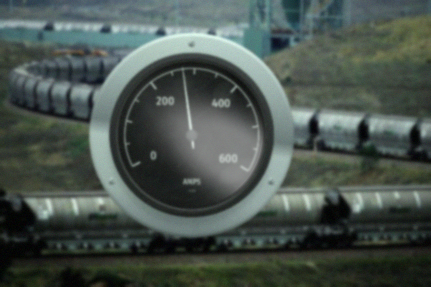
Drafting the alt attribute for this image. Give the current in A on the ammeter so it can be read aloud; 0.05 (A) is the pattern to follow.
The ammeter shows 275 (A)
